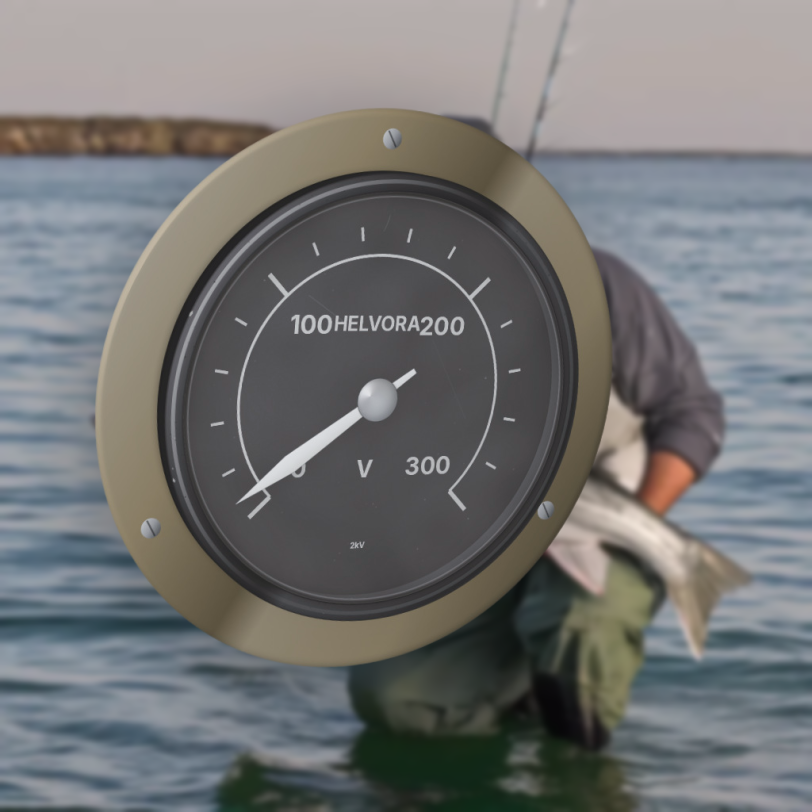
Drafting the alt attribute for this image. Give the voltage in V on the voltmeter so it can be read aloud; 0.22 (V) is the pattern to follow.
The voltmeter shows 10 (V)
